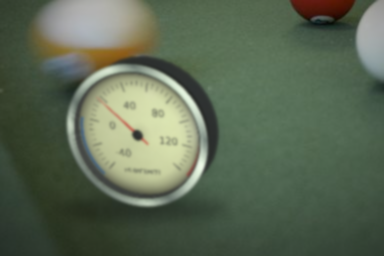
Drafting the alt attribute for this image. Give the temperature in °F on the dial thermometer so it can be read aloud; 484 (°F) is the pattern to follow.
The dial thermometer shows 20 (°F)
